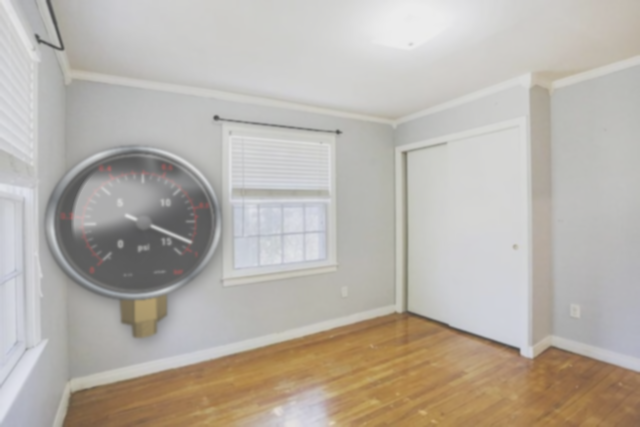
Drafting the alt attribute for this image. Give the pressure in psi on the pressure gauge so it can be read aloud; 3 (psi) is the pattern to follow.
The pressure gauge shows 14 (psi)
